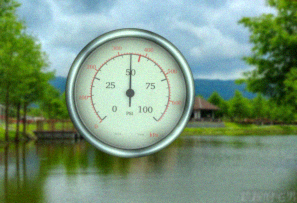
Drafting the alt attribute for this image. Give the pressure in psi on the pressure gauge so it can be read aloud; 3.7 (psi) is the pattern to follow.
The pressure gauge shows 50 (psi)
